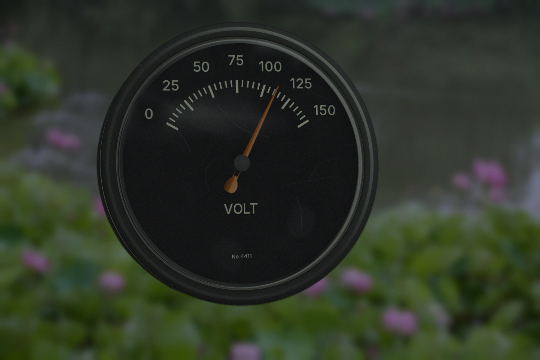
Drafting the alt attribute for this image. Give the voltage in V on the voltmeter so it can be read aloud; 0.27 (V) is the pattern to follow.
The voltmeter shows 110 (V)
